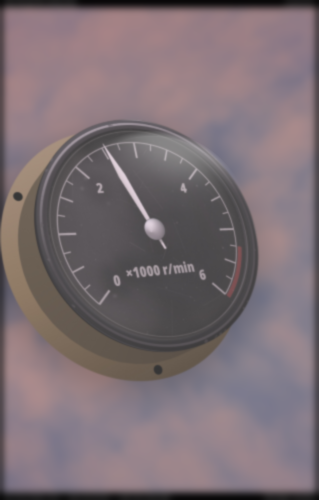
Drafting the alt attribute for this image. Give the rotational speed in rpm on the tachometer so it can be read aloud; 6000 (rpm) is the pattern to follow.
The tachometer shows 2500 (rpm)
